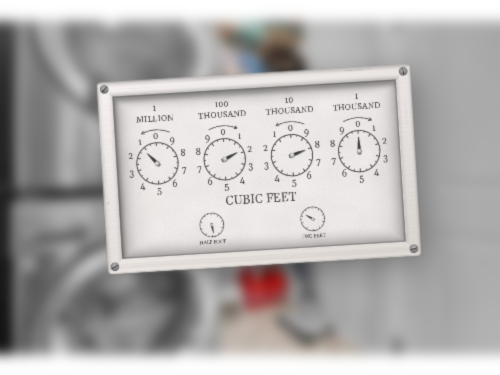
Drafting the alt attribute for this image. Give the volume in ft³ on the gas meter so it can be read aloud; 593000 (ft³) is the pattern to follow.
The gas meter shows 118000 (ft³)
